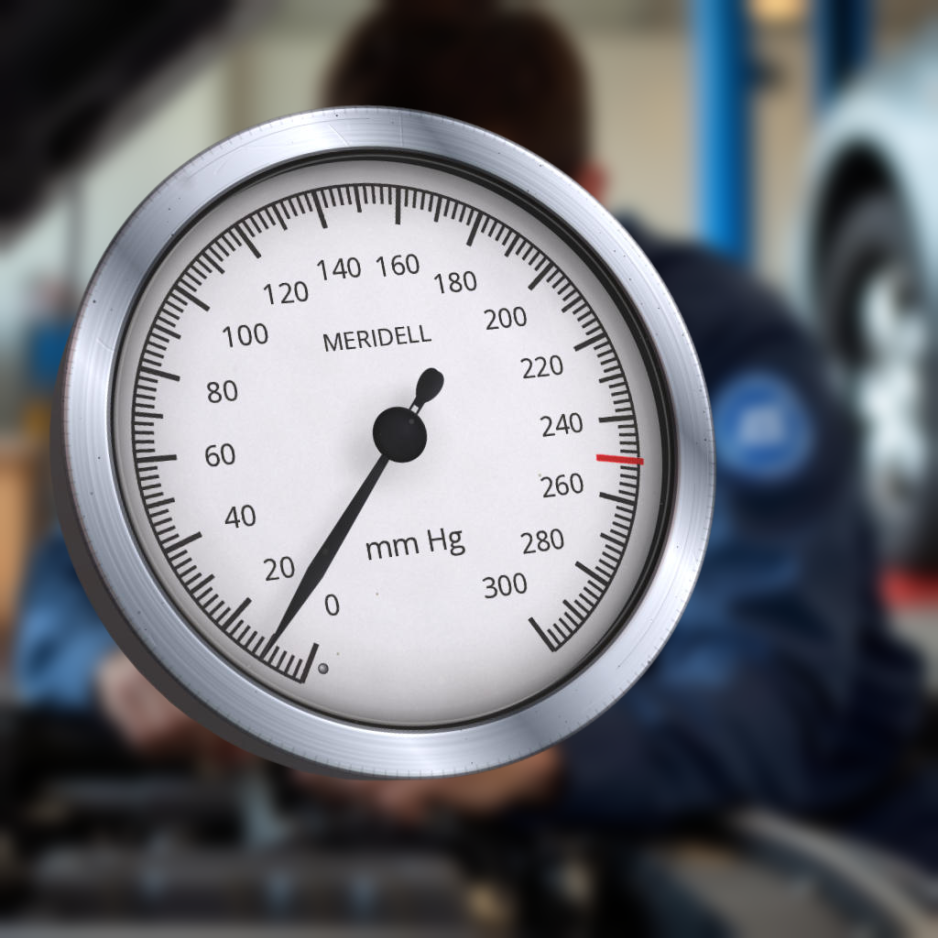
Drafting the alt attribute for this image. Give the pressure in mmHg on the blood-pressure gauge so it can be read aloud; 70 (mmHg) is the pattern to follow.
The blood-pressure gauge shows 10 (mmHg)
